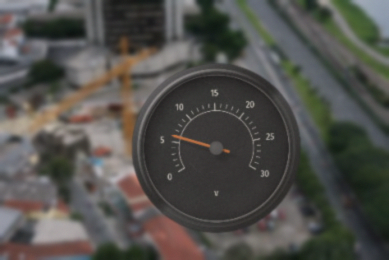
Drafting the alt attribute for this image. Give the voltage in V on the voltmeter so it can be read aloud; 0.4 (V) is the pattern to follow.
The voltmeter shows 6 (V)
